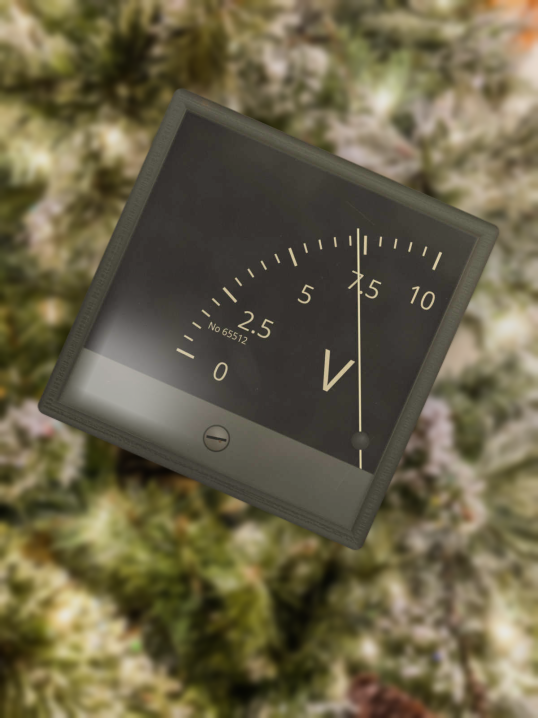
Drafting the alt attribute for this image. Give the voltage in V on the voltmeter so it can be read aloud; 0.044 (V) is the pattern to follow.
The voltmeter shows 7.25 (V)
